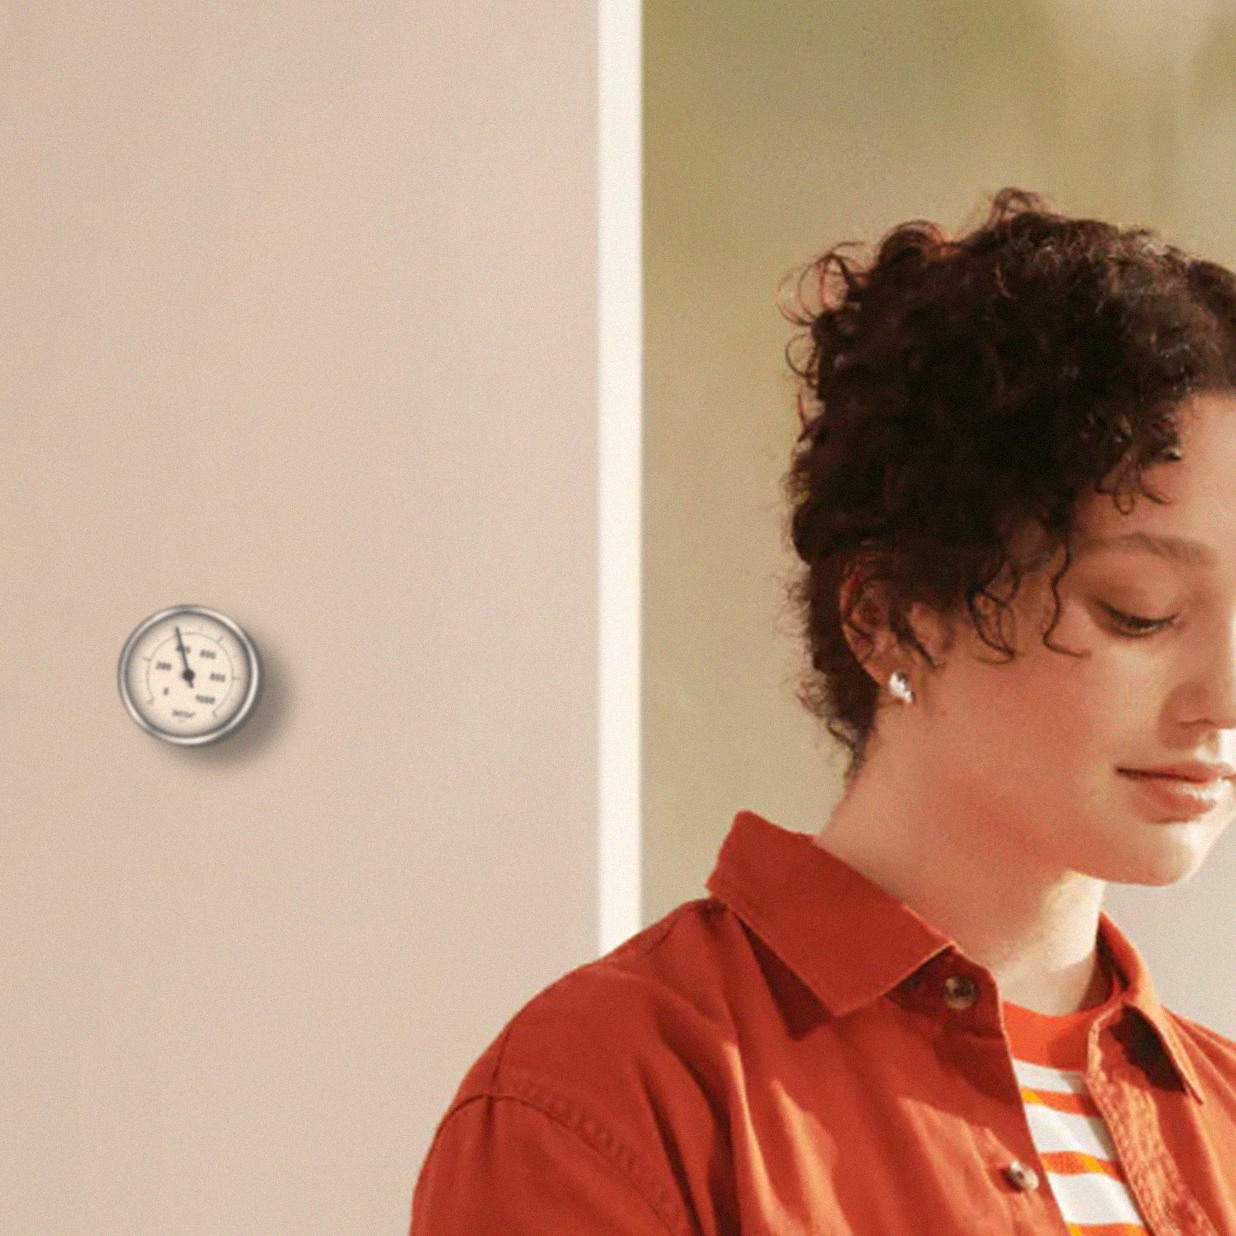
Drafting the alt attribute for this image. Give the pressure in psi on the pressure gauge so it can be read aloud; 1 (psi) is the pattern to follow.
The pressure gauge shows 400 (psi)
